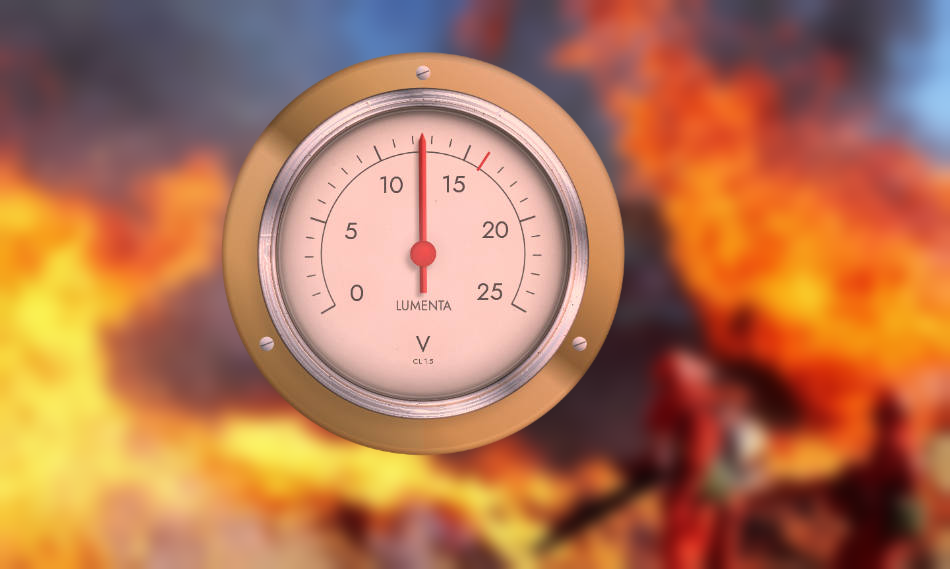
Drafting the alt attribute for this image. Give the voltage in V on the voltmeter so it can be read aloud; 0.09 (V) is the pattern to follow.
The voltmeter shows 12.5 (V)
